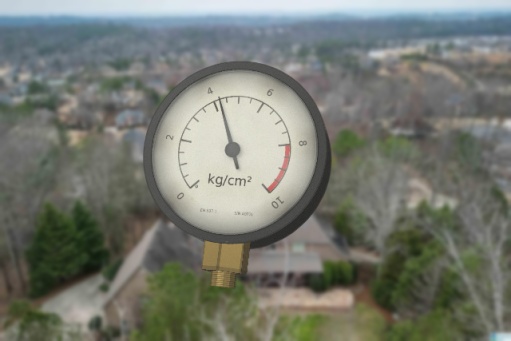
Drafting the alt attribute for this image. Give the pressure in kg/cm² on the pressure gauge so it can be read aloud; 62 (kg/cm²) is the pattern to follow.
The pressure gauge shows 4.25 (kg/cm²)
